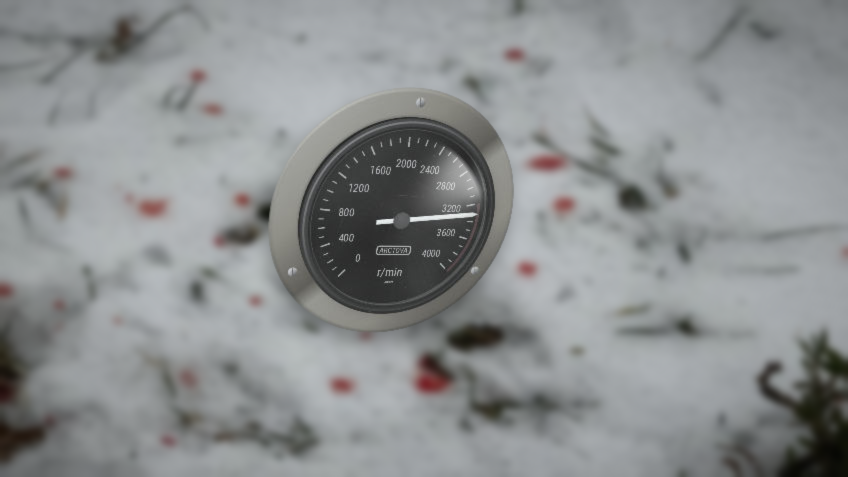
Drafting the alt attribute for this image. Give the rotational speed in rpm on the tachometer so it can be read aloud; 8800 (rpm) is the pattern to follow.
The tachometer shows 3300 (rpm)
